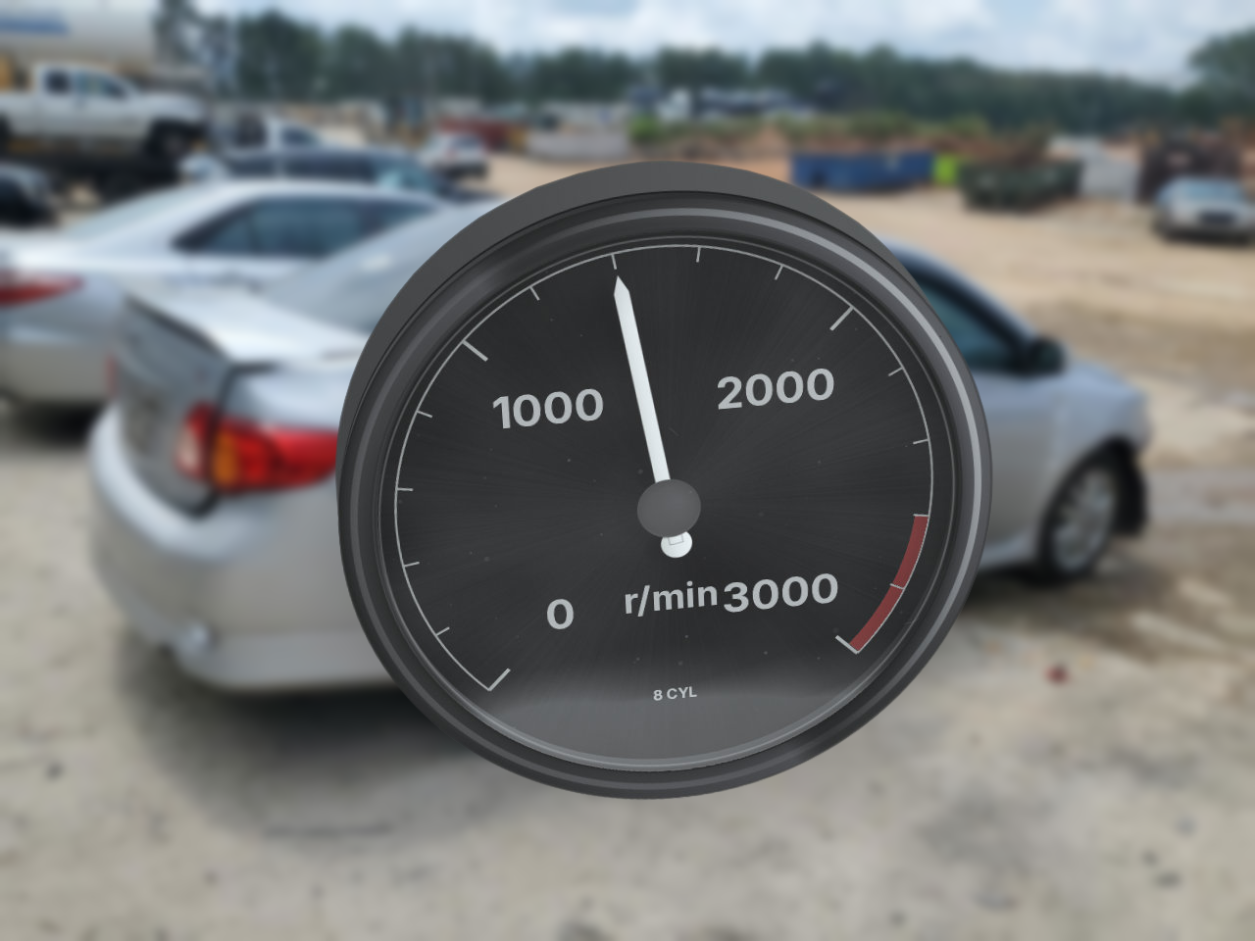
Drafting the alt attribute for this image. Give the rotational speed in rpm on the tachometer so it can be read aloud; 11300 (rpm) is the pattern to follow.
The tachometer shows 1400 (rpm)
